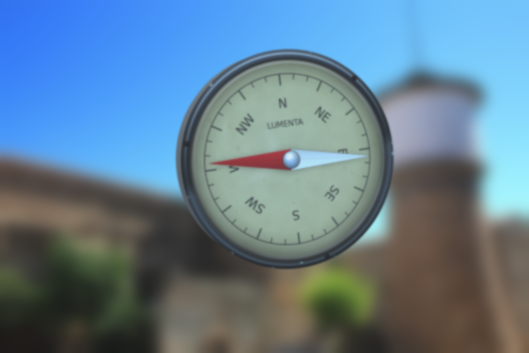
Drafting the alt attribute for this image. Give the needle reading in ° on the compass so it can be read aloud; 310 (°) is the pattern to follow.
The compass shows 275 (°)
